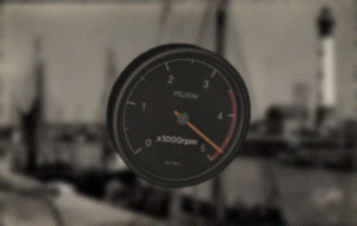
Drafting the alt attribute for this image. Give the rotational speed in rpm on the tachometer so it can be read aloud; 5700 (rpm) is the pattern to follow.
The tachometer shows 4750 (rpm)
